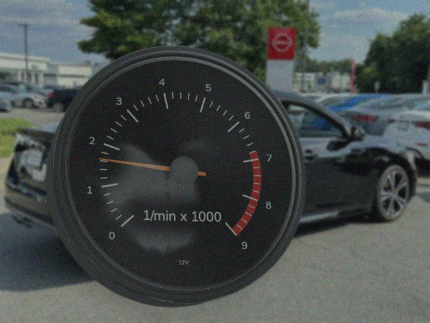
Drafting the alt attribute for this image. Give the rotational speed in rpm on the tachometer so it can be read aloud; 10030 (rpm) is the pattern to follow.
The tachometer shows 1600 (rpm)
